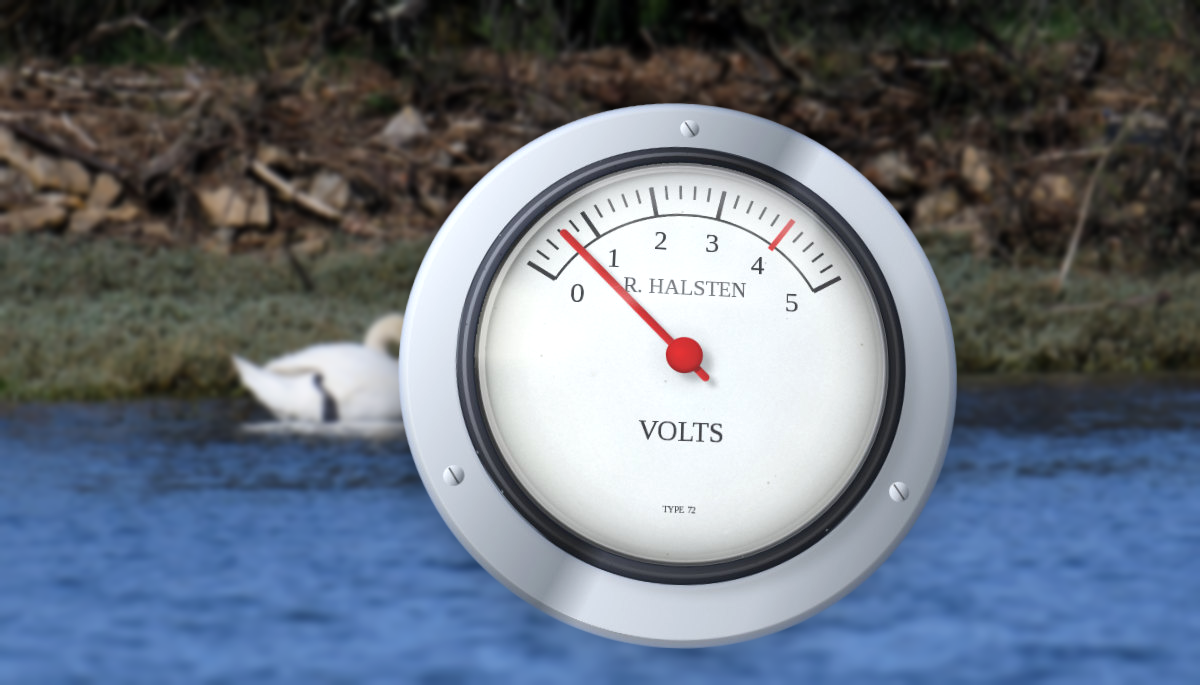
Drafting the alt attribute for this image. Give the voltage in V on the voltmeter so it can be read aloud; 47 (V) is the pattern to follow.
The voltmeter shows 0.6 (V)
